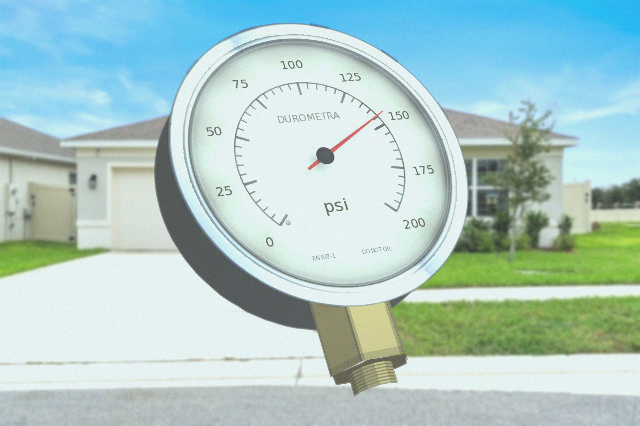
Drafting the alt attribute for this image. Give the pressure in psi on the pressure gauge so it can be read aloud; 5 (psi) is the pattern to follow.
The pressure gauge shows 145 (psi)
